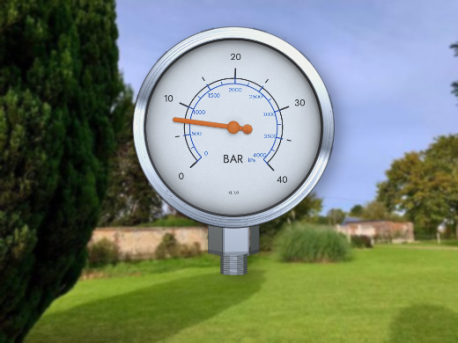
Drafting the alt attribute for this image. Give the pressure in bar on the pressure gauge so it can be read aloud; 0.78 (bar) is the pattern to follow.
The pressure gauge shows 7.5 (bar)
